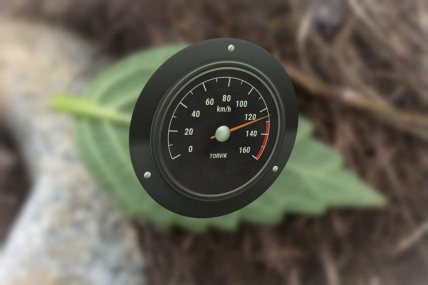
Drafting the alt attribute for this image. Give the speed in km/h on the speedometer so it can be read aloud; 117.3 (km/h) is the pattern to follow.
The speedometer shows 125 (km/h)
